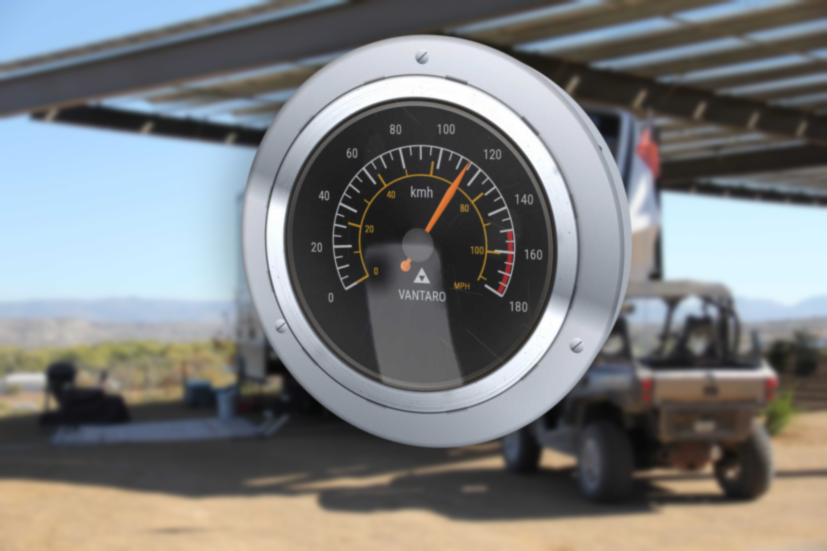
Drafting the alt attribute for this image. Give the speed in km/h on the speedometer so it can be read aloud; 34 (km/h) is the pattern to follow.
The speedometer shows 115 (km/h)
